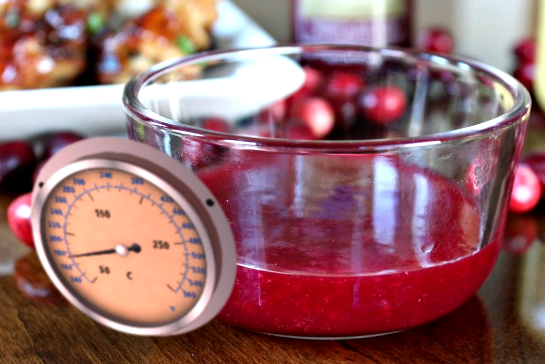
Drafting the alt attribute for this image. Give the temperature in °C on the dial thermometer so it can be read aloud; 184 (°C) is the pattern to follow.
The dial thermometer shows 80 (°C)
